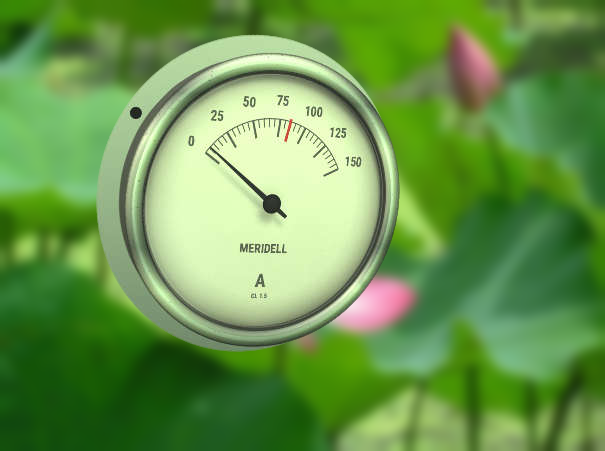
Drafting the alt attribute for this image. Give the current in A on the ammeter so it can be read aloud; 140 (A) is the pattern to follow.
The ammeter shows 5 (A)
